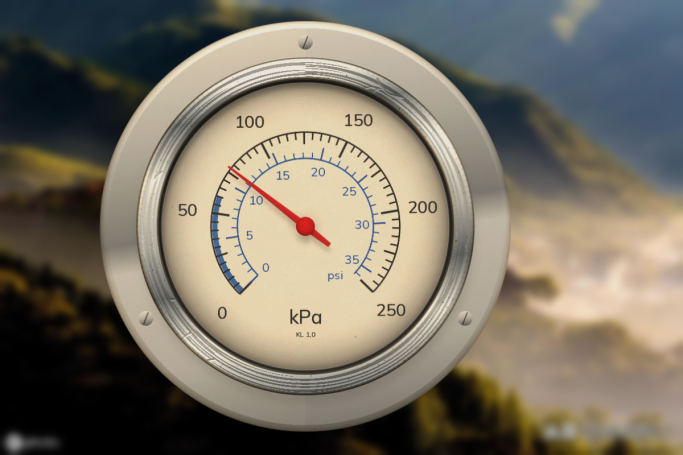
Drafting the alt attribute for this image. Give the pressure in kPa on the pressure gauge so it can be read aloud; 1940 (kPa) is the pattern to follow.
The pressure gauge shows 77.5 (kPa)
